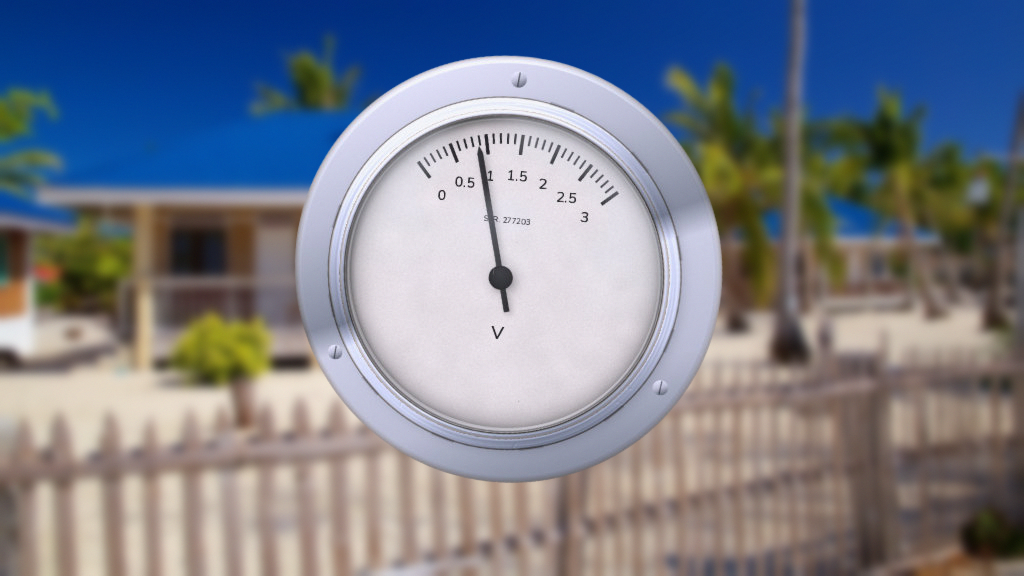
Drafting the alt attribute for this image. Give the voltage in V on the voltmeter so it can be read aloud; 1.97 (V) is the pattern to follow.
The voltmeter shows 0.9 (V)
